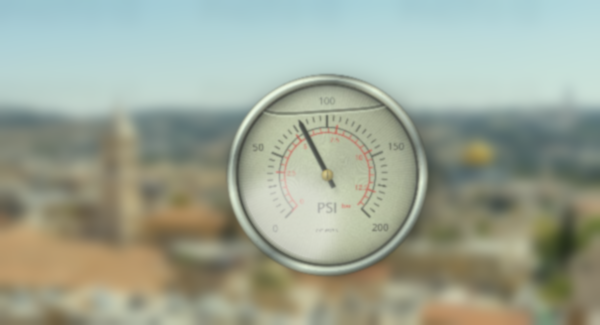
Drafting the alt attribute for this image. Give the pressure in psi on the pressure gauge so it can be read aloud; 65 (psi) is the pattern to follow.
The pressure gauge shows 80 (psi)
